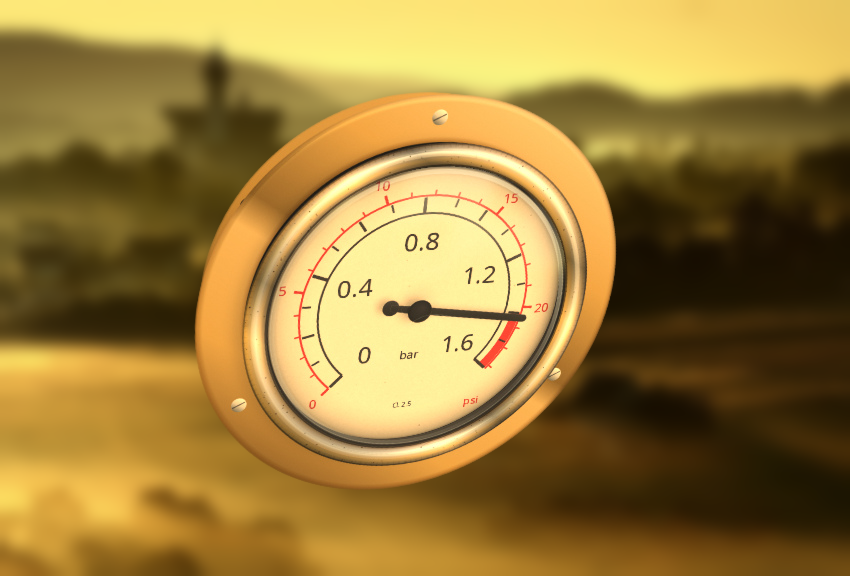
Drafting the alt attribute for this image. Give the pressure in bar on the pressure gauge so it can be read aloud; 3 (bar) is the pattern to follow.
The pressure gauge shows 1.4 (bar)
